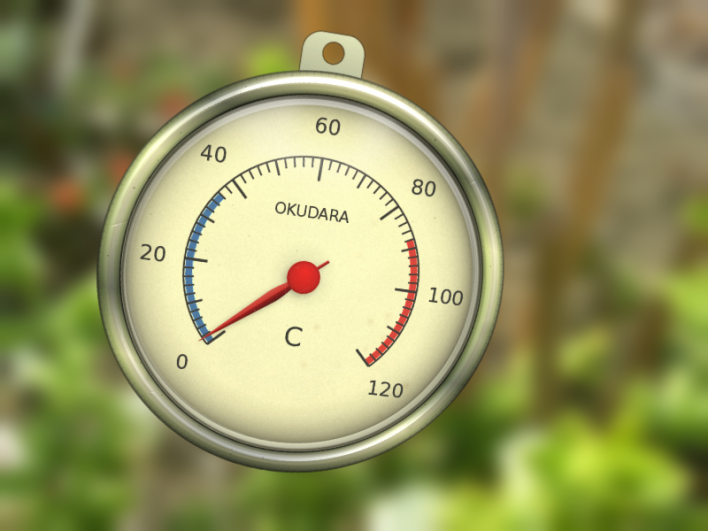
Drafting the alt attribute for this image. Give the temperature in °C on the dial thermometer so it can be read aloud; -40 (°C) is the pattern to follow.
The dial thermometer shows 2 (°C)
